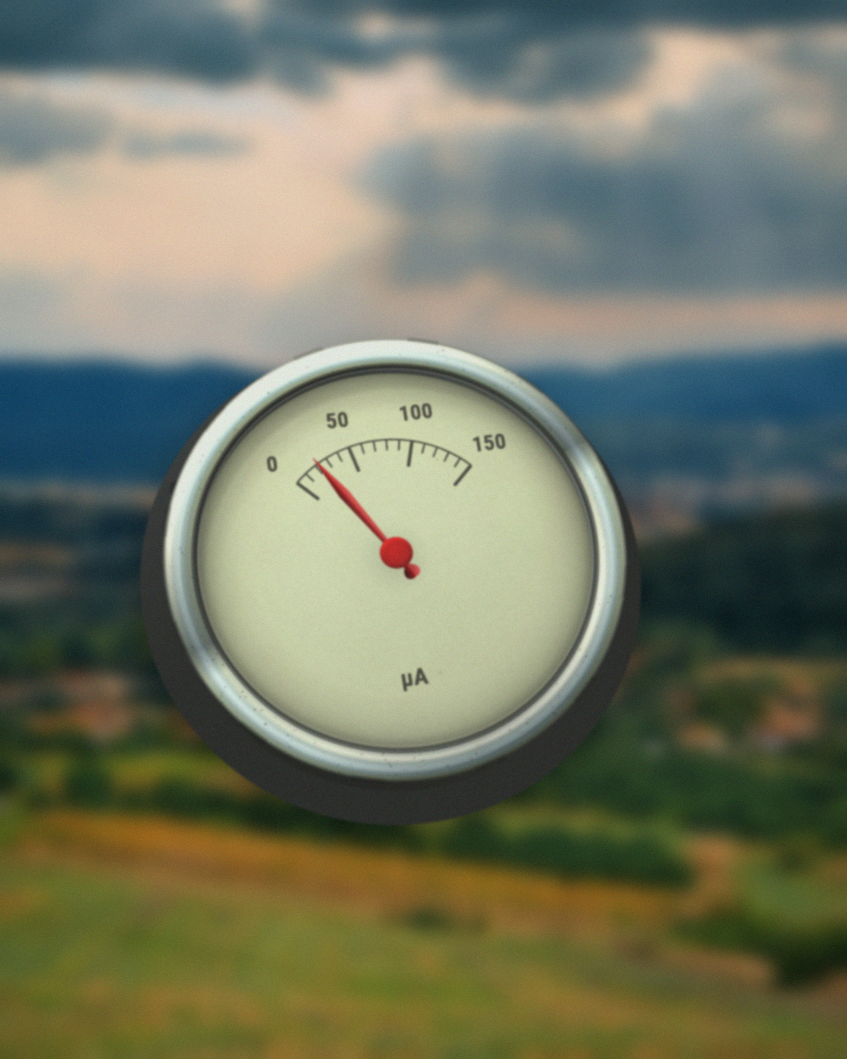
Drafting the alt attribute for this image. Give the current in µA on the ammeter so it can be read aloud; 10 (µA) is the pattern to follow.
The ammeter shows 20 (µA)
